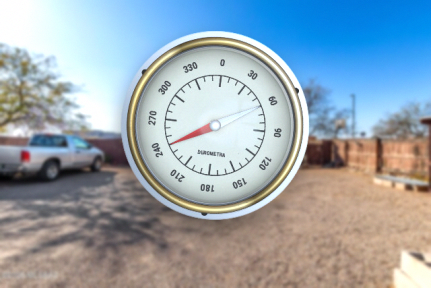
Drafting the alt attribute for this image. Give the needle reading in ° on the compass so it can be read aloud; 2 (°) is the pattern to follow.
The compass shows 240 (°)
